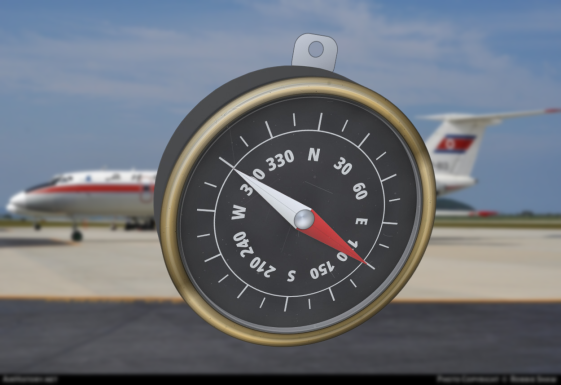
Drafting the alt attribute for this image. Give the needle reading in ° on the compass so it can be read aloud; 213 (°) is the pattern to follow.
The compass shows 120 (°)
